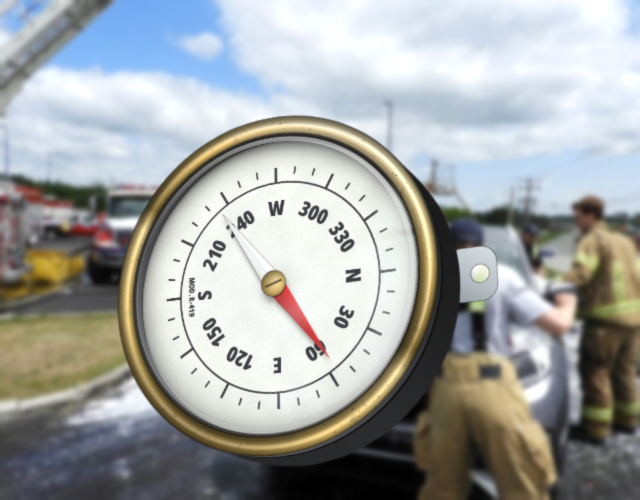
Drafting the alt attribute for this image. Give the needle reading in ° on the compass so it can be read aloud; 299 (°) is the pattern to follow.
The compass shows 55 (°)
